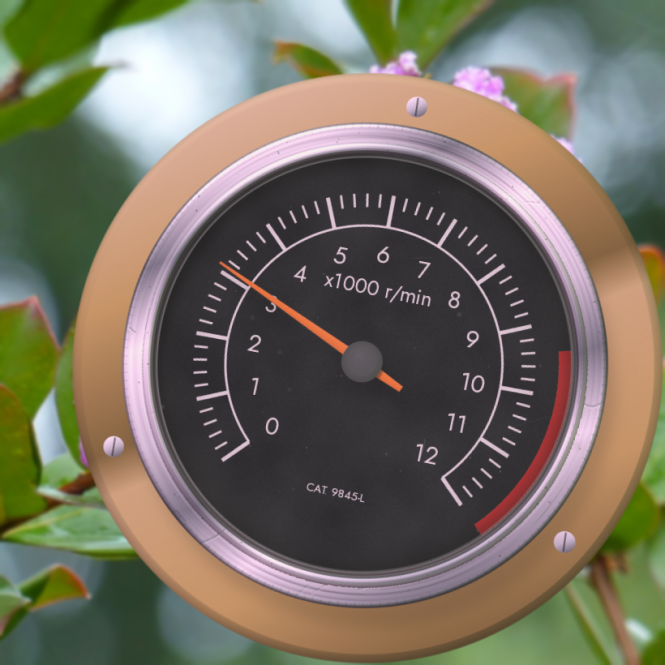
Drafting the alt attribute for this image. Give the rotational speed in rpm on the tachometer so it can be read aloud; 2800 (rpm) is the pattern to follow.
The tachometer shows 3100 (rpm)
